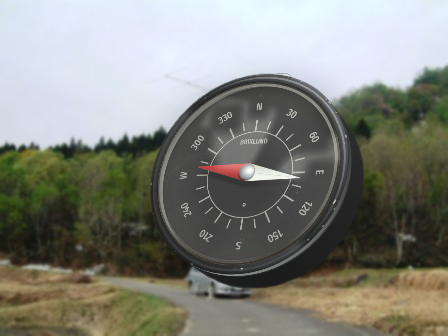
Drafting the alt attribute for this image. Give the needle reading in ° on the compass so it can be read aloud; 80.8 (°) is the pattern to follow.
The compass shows 277.5 (°)
